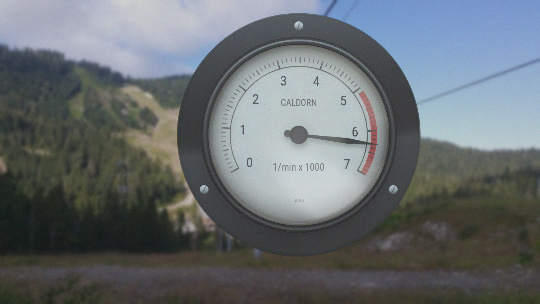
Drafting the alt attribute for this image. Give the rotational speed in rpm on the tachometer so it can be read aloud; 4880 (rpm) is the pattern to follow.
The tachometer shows 6300 (rpm)
